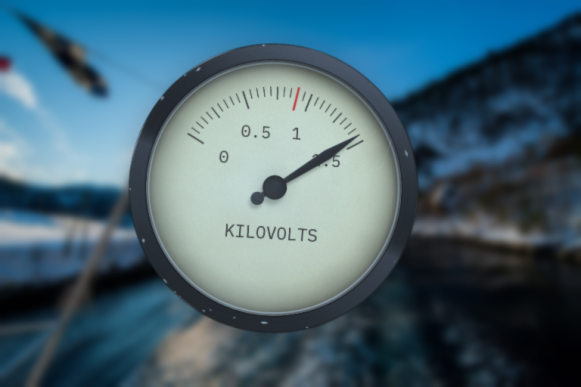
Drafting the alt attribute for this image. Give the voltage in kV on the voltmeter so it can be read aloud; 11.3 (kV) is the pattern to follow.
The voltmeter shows 1.45 (kV)
